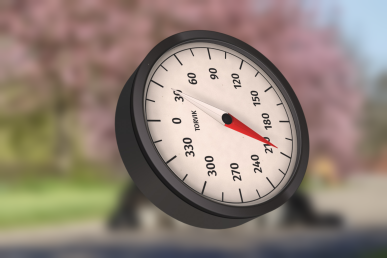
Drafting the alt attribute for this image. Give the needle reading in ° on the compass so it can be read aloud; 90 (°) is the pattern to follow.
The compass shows 210 (°)
